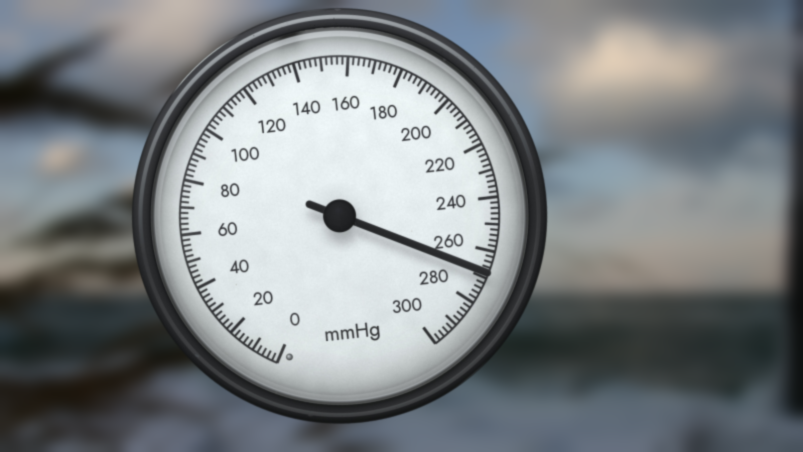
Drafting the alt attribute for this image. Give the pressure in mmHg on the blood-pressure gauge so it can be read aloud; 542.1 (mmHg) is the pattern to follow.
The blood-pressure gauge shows 268 (mmHg)
